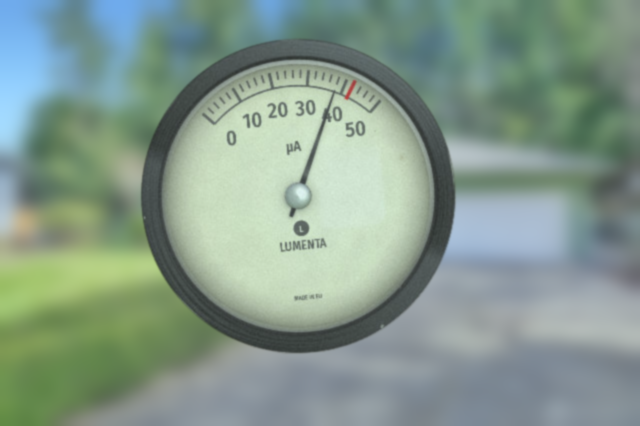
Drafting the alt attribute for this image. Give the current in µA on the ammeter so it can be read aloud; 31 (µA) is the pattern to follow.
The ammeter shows 38 (µA)
